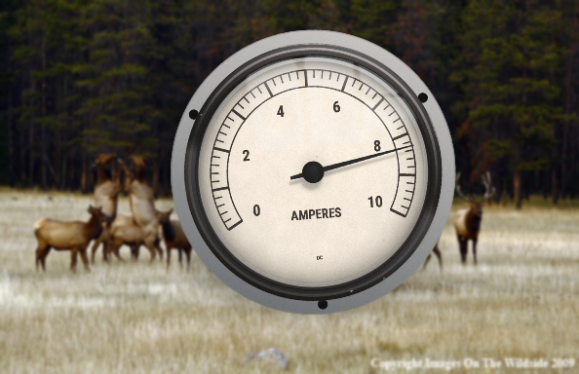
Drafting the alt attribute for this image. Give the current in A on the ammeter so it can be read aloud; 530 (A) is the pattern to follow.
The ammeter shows 8.3 (A)
